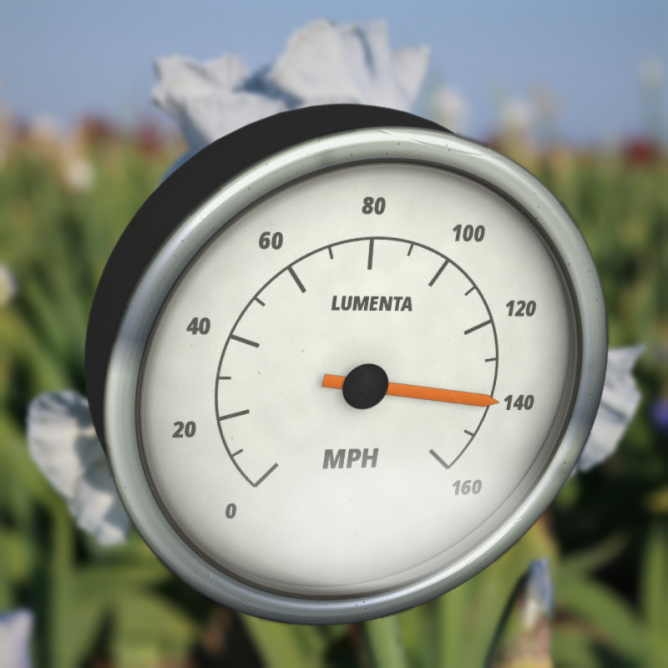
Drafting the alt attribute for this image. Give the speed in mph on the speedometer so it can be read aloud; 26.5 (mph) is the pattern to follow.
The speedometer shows 140 (mph)
